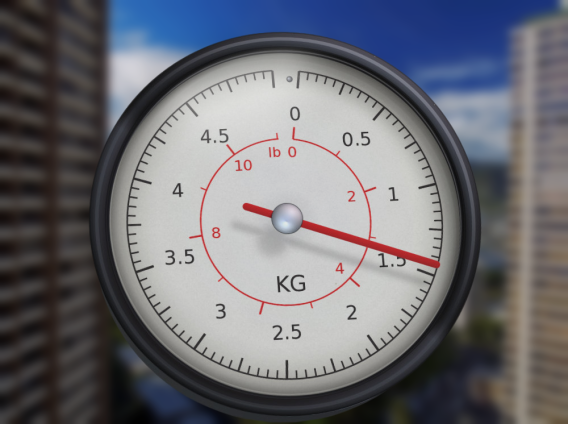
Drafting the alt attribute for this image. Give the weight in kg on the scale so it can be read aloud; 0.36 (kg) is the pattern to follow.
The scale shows 1.45 (kg)
